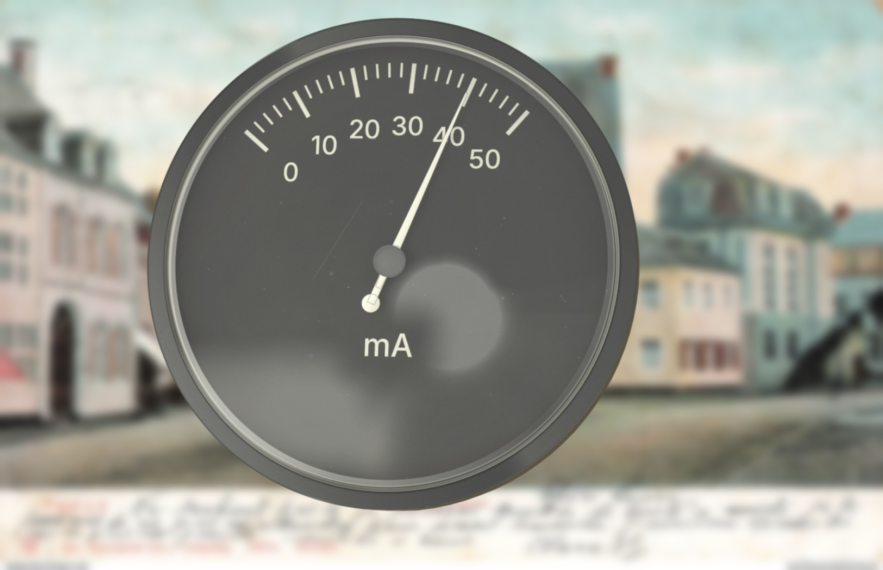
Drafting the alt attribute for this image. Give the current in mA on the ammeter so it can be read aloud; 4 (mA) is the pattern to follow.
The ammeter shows 40 (mA)
